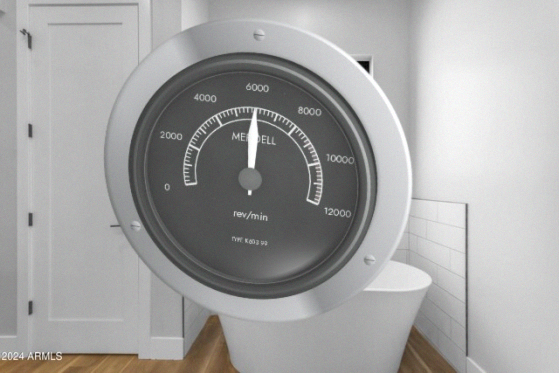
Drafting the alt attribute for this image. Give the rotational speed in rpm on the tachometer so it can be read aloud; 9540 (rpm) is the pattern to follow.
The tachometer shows 6000 (rpm)
